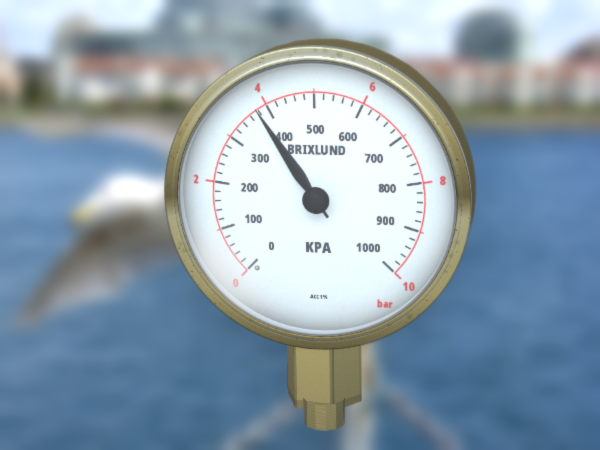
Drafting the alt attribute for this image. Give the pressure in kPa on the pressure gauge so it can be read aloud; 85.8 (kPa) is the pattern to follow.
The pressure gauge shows 380 (kPa)
